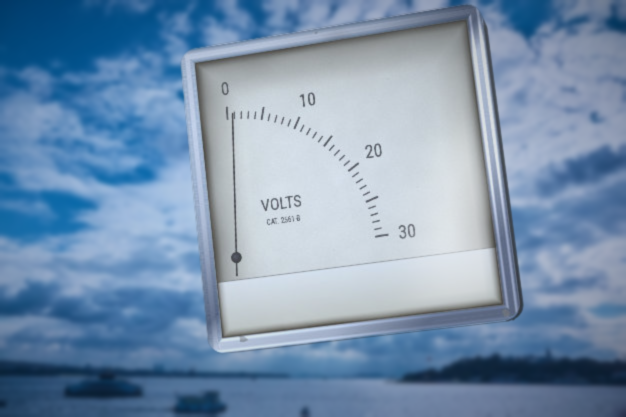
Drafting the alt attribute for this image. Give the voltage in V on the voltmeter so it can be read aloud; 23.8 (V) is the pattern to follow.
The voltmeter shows 1 (V)
